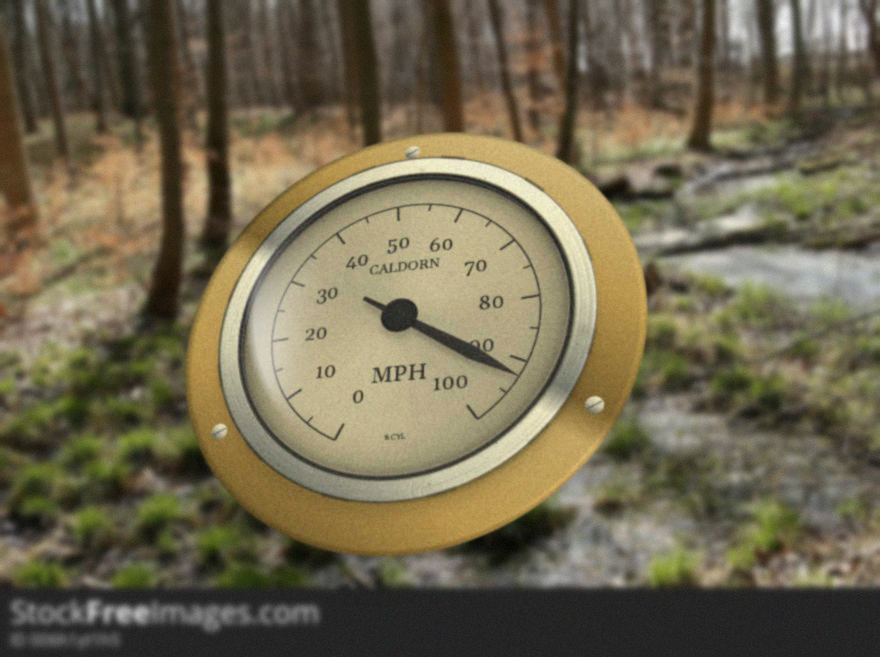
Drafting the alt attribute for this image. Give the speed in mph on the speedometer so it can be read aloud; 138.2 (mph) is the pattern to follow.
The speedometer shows 92.5 (mph)
